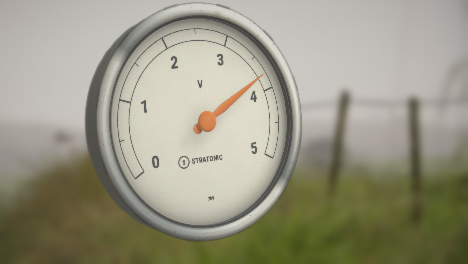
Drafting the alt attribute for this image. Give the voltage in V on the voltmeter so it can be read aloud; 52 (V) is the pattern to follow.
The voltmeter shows 3.75 (V)
